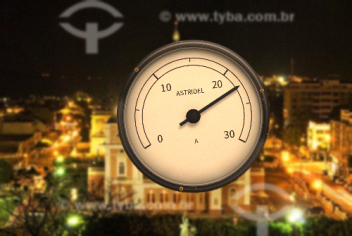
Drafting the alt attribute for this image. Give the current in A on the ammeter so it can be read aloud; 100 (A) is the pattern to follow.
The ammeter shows 22.5 (A)
